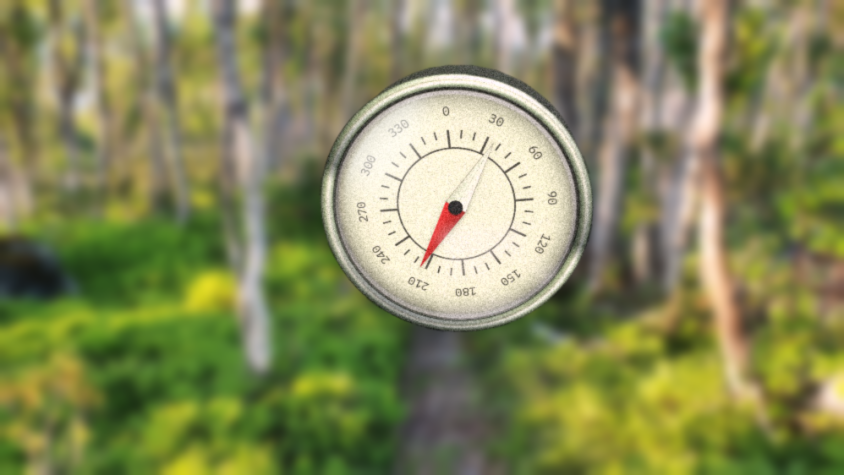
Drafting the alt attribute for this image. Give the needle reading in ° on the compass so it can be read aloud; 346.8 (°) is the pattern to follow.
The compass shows 215 (°)
